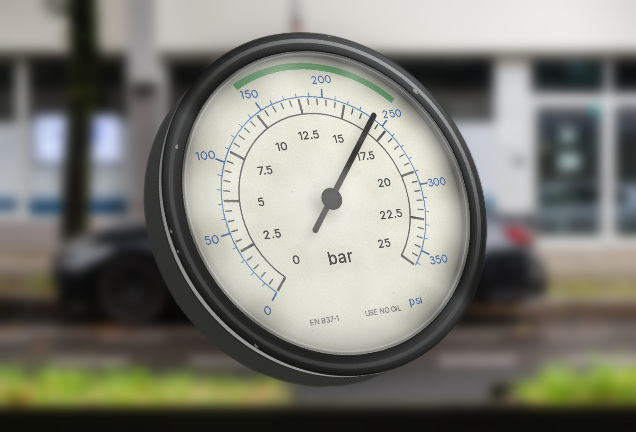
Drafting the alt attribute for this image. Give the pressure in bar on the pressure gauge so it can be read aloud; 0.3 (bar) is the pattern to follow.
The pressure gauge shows 16.5 (bar)
